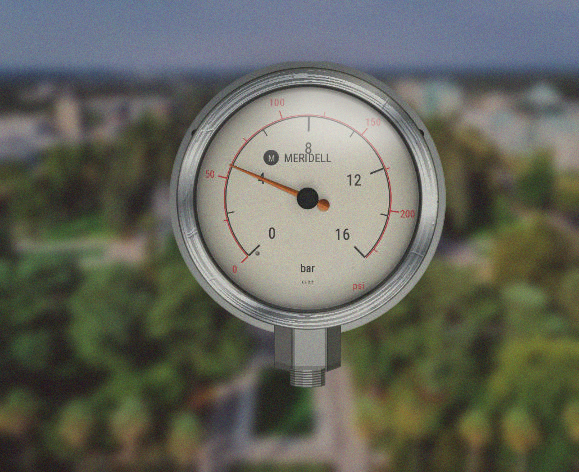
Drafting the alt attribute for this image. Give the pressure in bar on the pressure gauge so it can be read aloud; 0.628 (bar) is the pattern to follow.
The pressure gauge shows 4 (bar)
